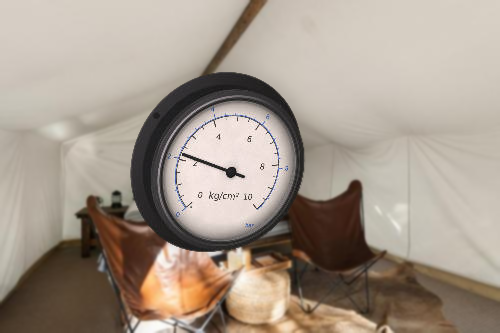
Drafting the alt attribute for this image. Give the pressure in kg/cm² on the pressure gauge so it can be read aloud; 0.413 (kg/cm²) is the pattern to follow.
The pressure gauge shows 2.25 (kg/cm²)
